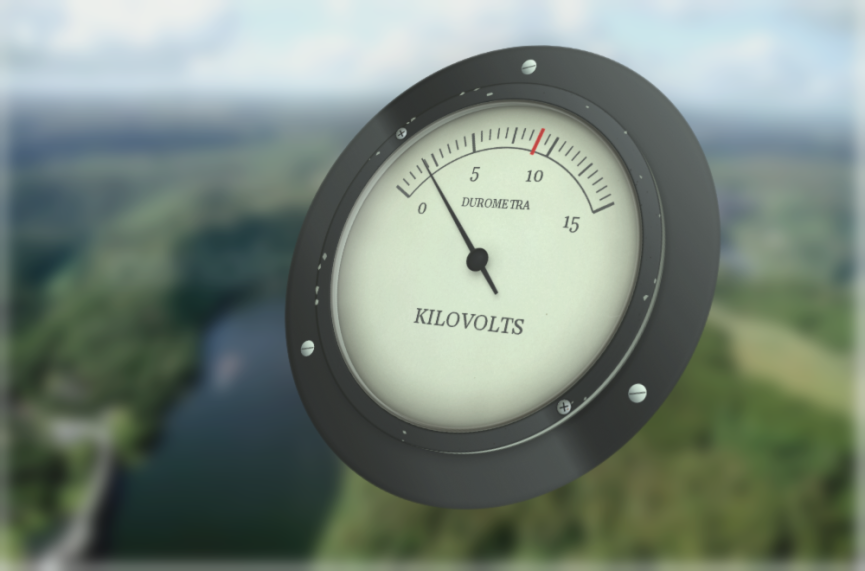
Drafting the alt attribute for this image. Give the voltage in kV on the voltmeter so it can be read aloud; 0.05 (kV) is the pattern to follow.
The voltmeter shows 2 (kV)
